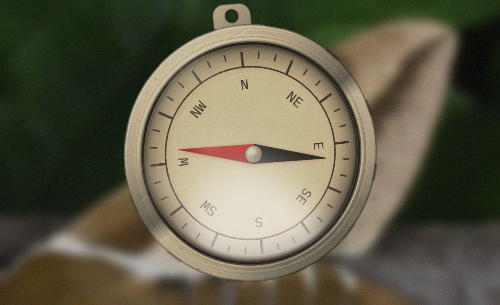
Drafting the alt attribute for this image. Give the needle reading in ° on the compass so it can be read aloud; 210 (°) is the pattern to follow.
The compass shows 280 (°)
